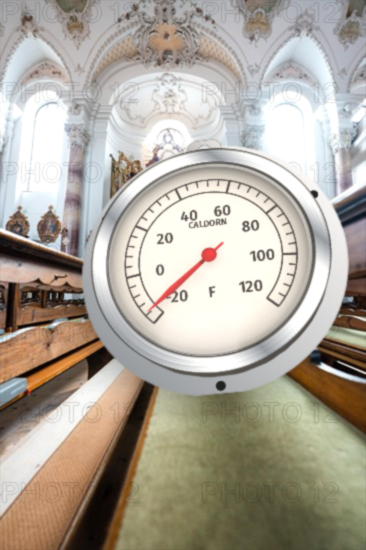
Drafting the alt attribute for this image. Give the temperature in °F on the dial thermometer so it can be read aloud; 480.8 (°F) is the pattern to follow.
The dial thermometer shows -16 (°F)
